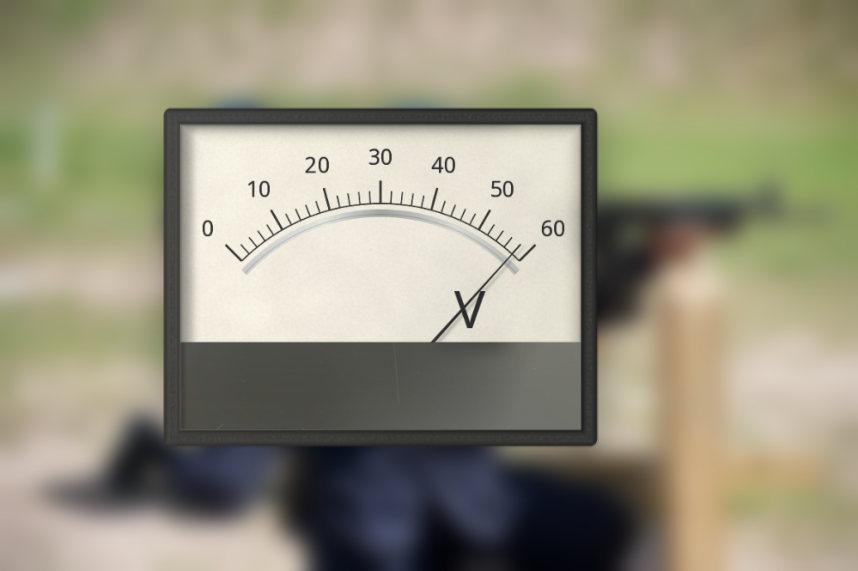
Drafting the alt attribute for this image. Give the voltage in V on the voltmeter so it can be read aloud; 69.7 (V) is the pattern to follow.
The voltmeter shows 58 (V)
